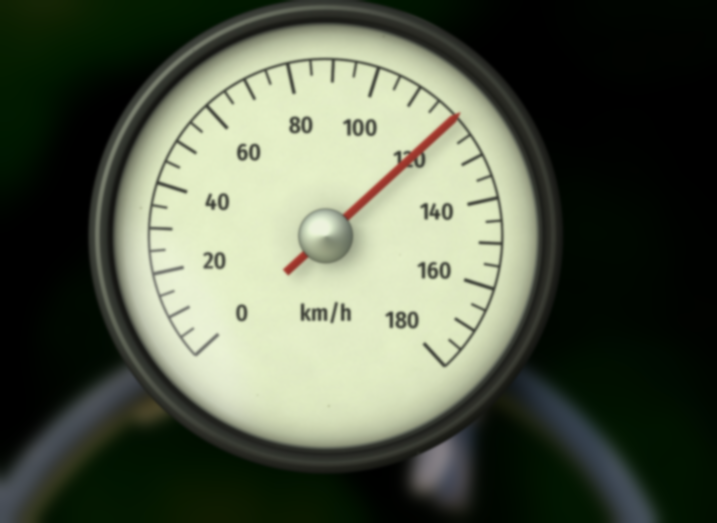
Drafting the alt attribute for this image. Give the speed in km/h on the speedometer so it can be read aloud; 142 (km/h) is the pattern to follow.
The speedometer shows 120 (km/h)
